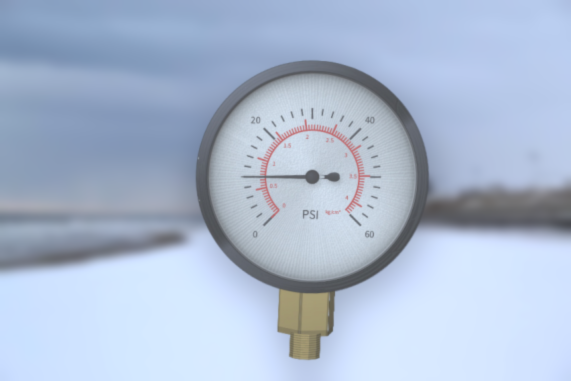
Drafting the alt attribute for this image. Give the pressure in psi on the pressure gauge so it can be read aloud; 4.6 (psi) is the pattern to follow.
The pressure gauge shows 10 (psi)
